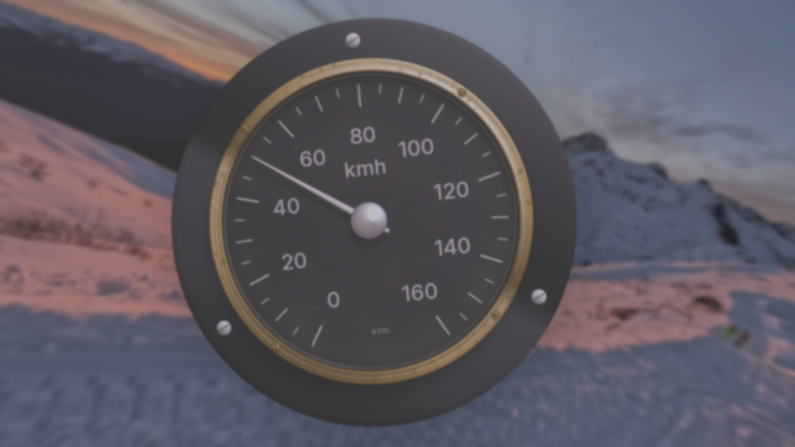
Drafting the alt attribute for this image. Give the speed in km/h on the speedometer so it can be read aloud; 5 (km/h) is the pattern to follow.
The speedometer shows 50 (km/h)
